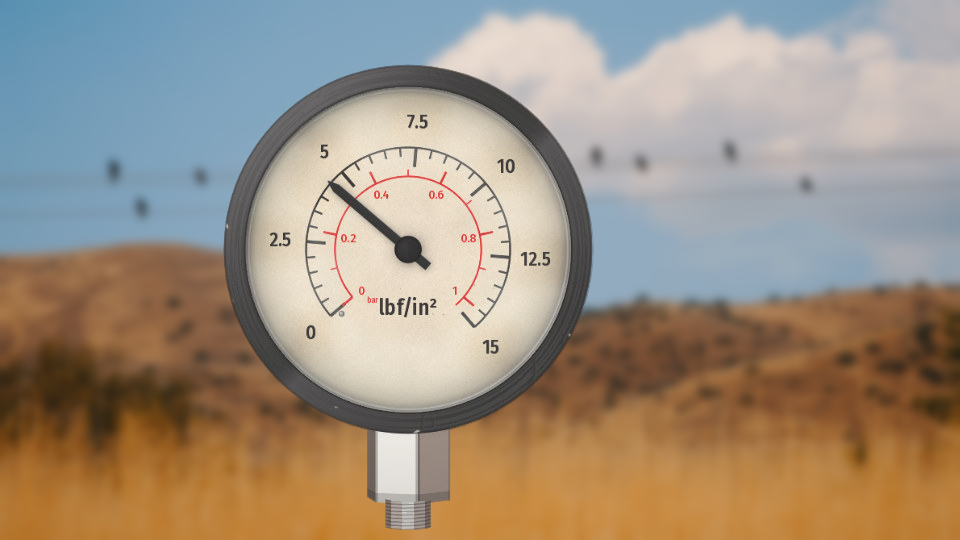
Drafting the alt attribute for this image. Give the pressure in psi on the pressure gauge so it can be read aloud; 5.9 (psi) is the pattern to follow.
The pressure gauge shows 4.5 (psi)
